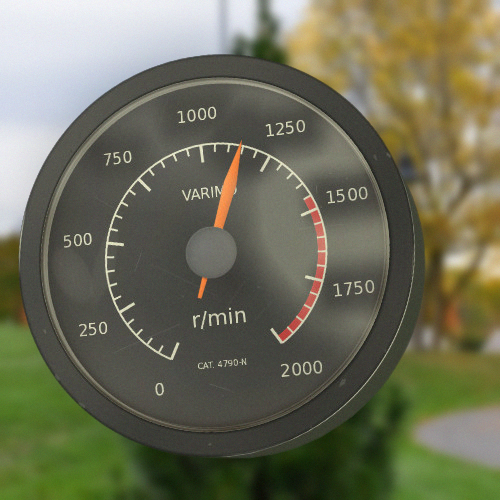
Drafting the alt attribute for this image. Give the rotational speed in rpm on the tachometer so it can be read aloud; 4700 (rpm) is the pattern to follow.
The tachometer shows 1150 (rpm)
